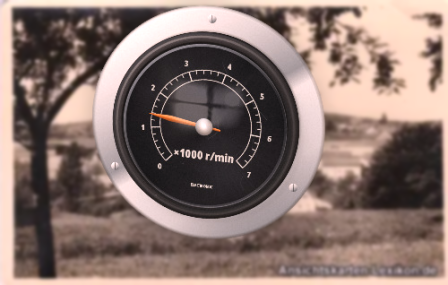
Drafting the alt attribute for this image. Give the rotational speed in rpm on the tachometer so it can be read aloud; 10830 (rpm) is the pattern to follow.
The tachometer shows 1400 (rpm)
